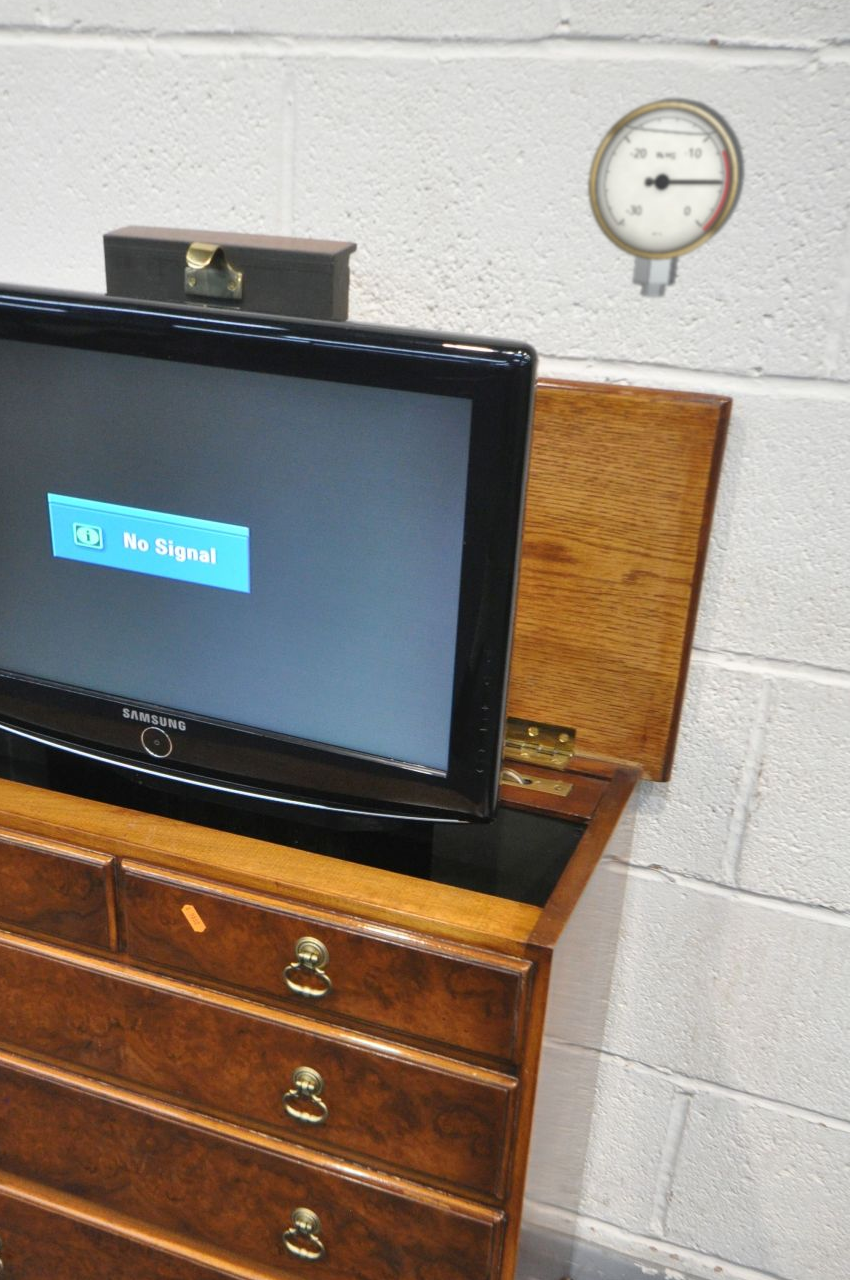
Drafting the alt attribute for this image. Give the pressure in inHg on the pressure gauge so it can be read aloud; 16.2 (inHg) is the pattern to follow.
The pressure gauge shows -5 (inHg)
